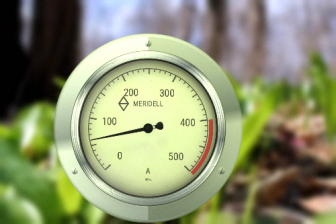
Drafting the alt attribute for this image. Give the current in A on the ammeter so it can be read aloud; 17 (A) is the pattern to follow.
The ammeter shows 60 (A)
